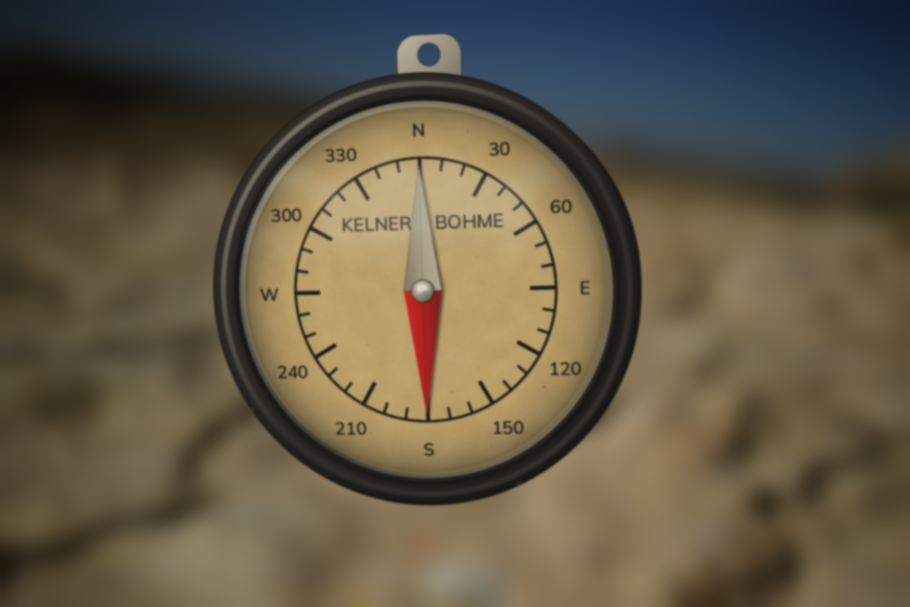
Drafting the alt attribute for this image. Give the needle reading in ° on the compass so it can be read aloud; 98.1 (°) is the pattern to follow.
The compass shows 180 (°)
